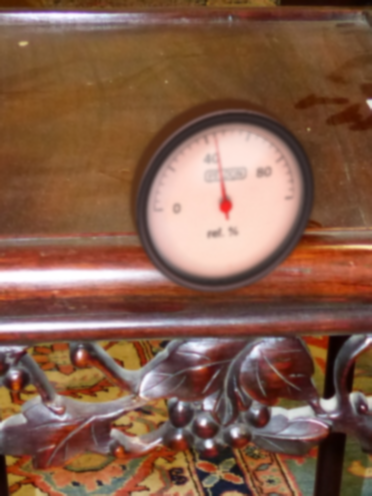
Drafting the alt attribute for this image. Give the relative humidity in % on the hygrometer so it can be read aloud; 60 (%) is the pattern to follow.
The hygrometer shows 44 (%)
